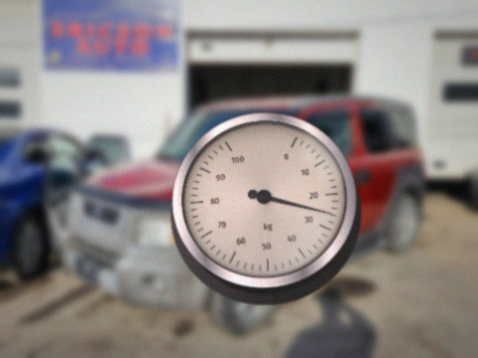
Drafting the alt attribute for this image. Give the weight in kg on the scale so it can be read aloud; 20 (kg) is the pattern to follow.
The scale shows 26 (kg)
